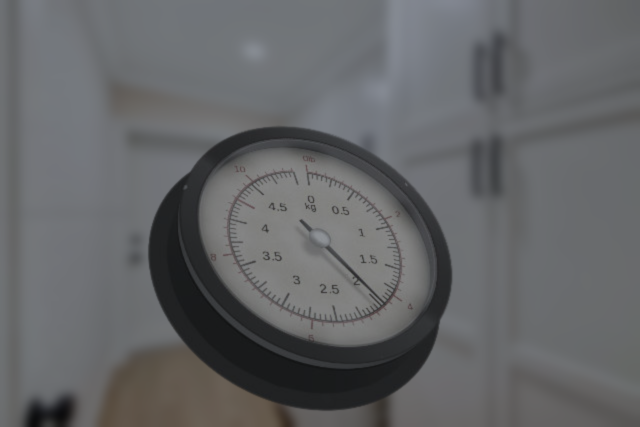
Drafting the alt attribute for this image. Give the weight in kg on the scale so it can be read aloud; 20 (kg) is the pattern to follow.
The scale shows 2 (kg)
